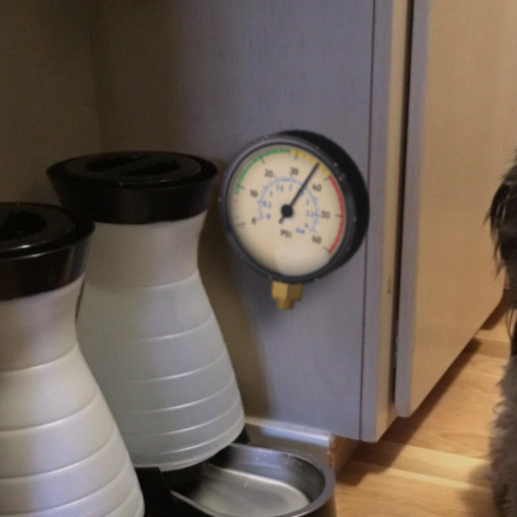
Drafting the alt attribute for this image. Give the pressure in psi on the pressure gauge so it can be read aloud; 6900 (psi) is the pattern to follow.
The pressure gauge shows 36 (psi)
